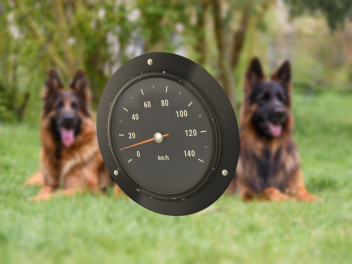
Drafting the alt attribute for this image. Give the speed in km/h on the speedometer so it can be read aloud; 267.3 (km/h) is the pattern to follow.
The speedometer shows 10 (km/h)
